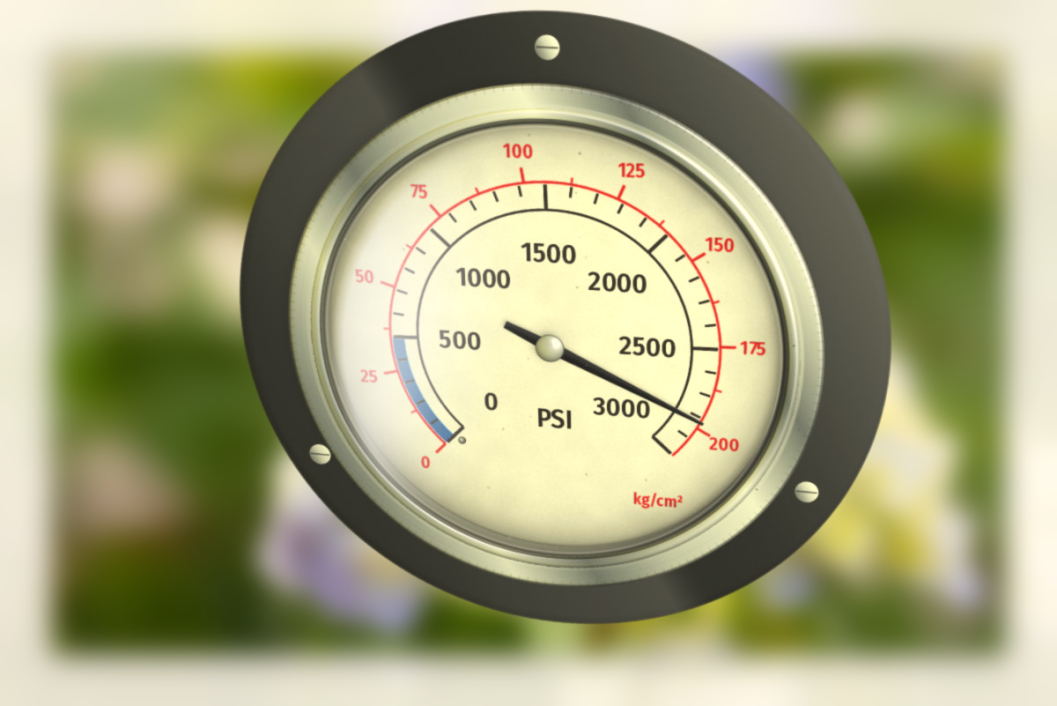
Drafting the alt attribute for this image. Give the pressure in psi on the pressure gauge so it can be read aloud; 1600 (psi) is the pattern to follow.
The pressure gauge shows 2800 (psi)
